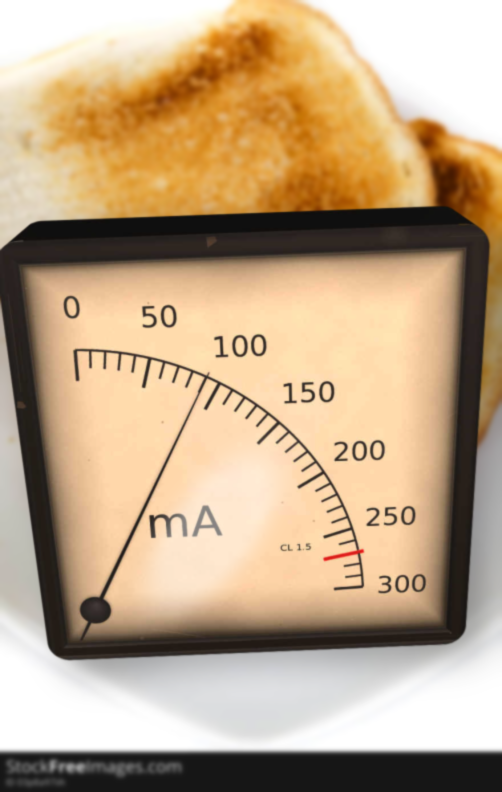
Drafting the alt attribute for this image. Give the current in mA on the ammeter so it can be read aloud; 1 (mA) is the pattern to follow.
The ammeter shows 90 (mA)
